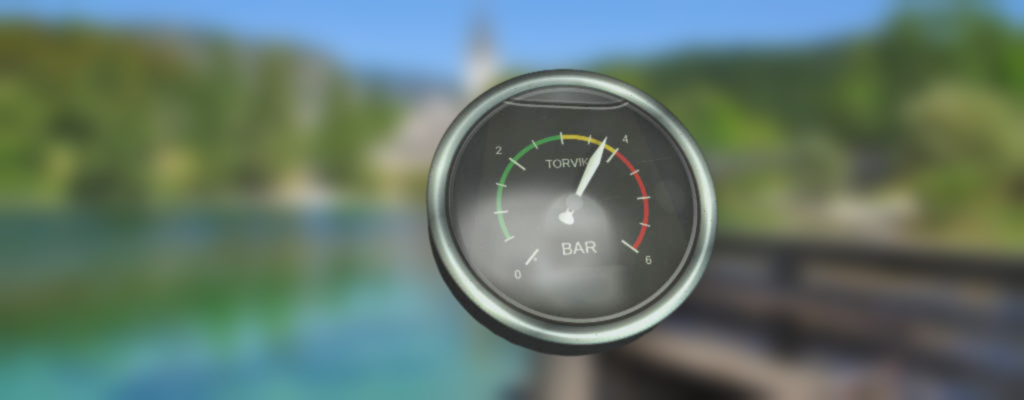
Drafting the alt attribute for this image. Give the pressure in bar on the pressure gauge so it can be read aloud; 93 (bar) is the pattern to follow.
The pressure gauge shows 3.75 (bar)
